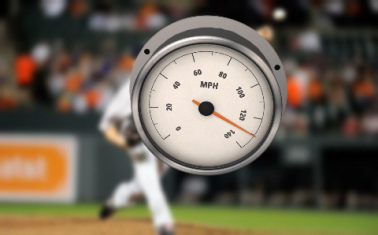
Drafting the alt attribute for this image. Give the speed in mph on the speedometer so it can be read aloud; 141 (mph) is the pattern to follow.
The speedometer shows 130 (mph)
